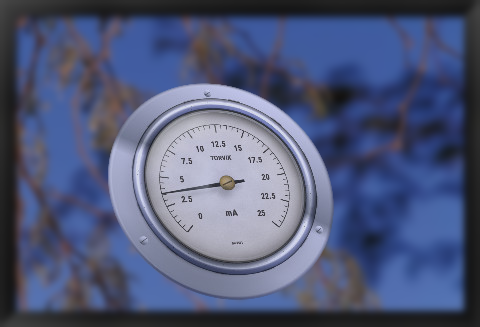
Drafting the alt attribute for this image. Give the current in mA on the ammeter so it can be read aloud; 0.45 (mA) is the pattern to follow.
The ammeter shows 3.5 (mA)
